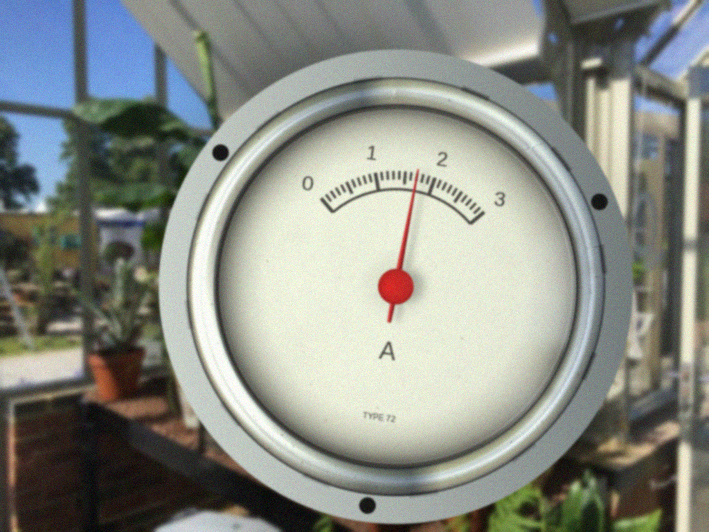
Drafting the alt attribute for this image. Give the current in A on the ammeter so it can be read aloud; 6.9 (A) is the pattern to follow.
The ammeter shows 1.7 (A)
